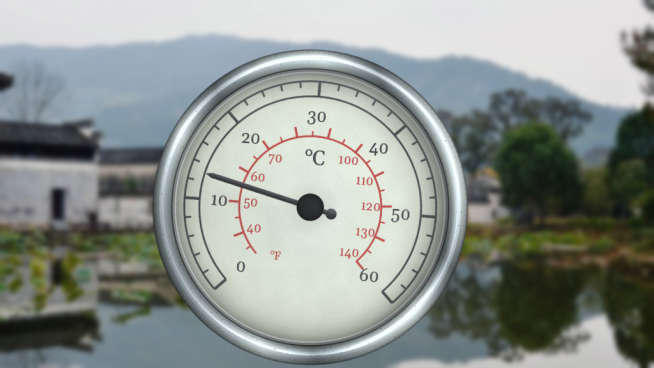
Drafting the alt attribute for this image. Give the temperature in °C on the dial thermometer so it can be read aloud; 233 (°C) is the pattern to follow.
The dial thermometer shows 13 (°C)
